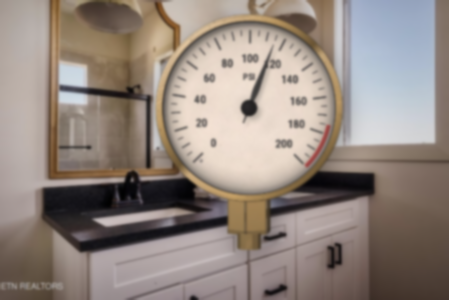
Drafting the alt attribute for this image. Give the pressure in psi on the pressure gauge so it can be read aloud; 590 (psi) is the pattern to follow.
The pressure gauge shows 115 (psi)
